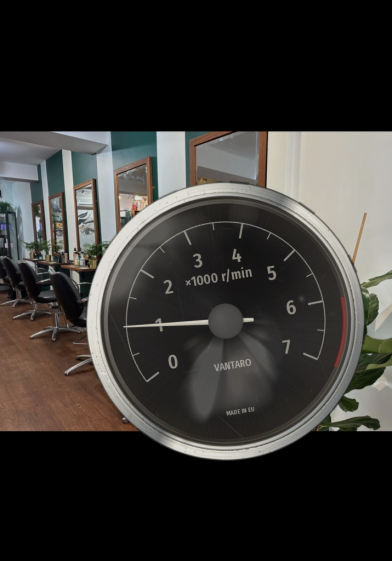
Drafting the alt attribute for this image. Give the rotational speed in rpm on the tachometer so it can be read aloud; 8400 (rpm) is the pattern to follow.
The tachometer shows 1000 (rpm)
